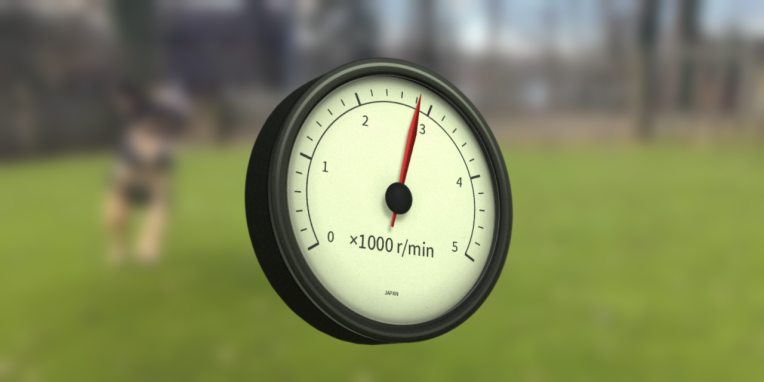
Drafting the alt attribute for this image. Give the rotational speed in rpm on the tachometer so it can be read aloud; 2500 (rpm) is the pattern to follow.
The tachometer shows 2800 (rpm)
